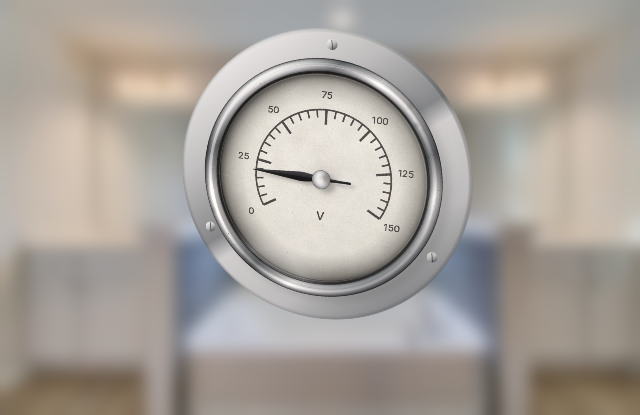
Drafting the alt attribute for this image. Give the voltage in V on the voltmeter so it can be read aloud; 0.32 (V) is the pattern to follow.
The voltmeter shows 20 (V)
